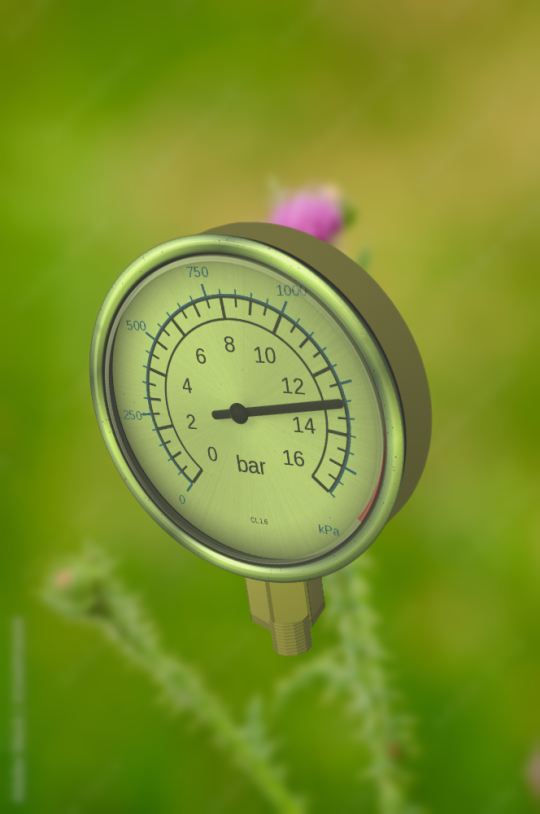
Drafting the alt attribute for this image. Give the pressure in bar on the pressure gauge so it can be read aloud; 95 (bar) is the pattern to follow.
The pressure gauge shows 13 (bar)
